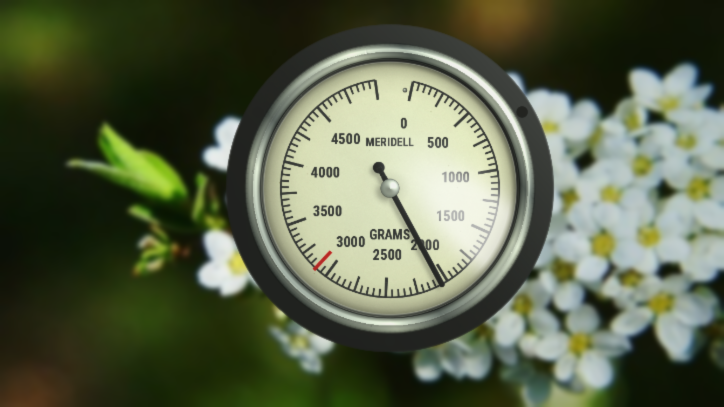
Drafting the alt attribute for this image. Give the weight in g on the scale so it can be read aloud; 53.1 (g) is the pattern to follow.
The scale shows 2050 (g)
